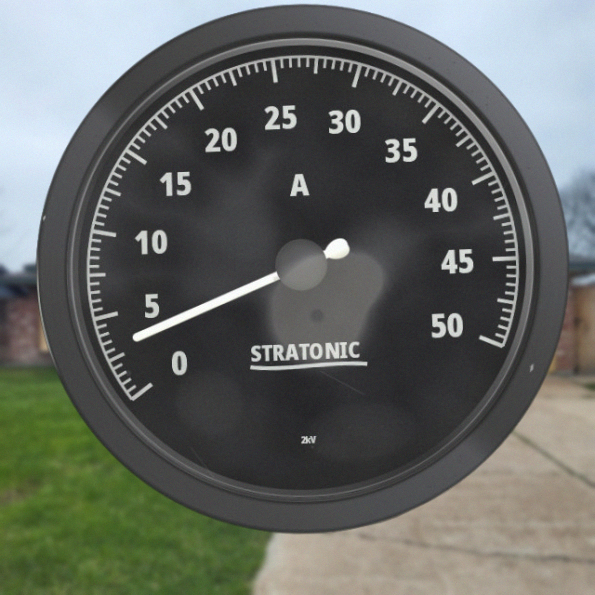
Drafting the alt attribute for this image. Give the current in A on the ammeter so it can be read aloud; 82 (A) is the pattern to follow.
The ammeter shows 3 (A)
